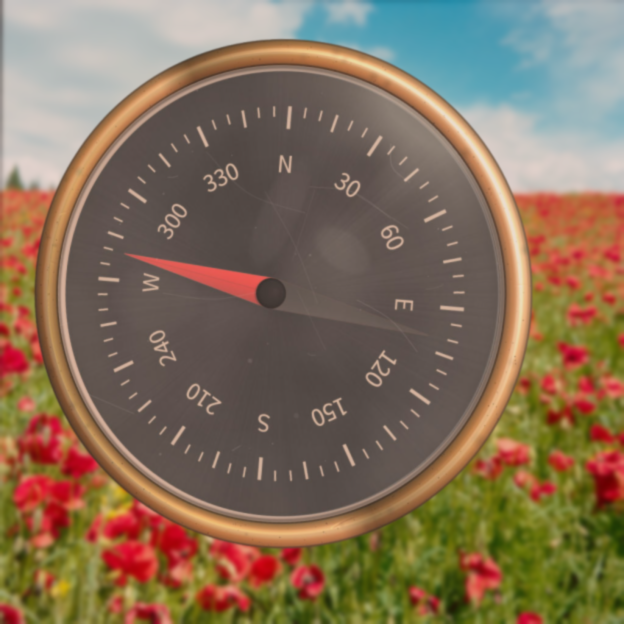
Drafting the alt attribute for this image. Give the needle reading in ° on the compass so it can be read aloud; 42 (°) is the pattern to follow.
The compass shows 280 (°)
